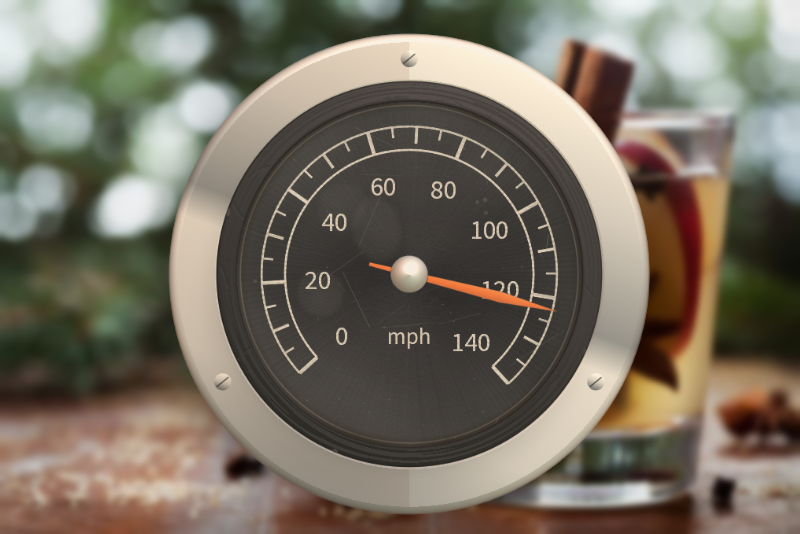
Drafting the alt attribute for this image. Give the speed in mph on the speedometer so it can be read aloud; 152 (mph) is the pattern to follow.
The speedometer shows 122.5 (mph)
